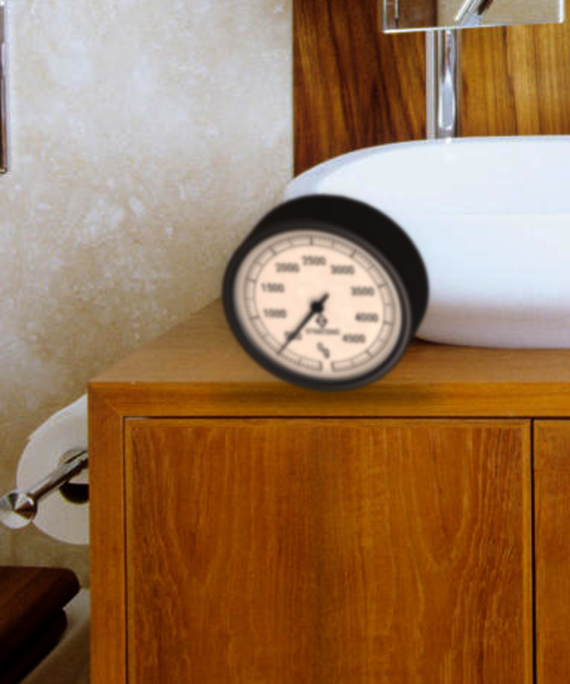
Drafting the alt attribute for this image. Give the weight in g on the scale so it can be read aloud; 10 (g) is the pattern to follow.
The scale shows 500 (g)
